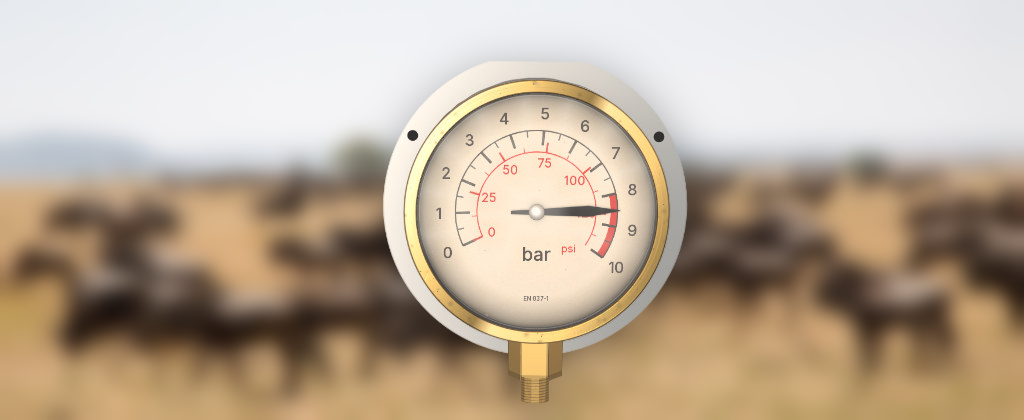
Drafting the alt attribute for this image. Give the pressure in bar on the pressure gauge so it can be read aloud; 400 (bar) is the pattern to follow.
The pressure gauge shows 8.5 (bar)
